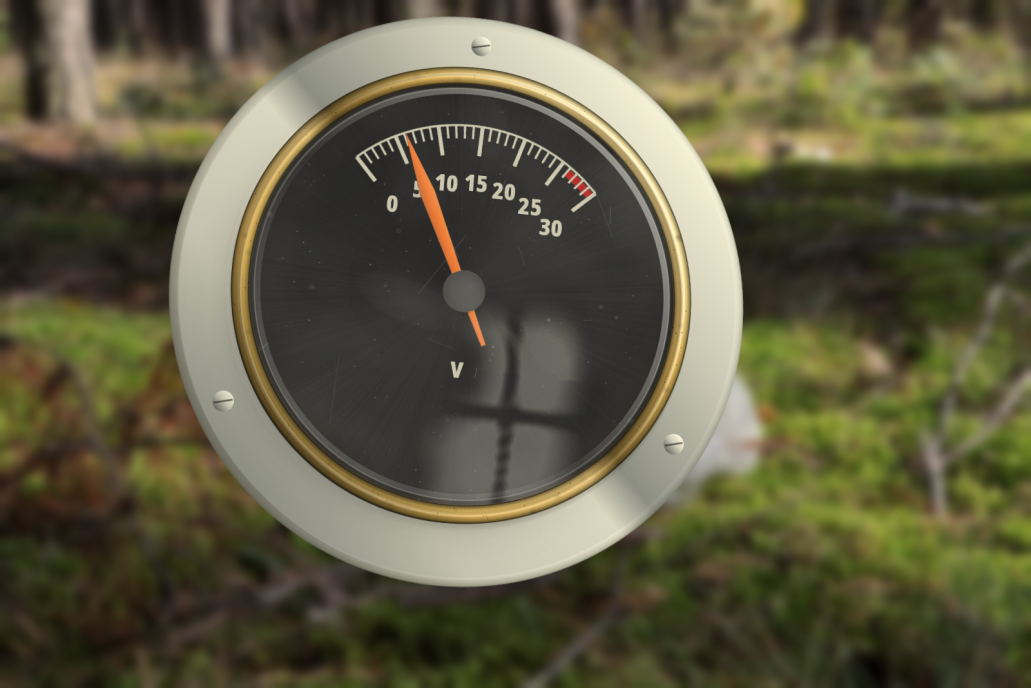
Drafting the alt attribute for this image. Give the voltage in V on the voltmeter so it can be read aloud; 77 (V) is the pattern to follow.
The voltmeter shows 6 (V)
